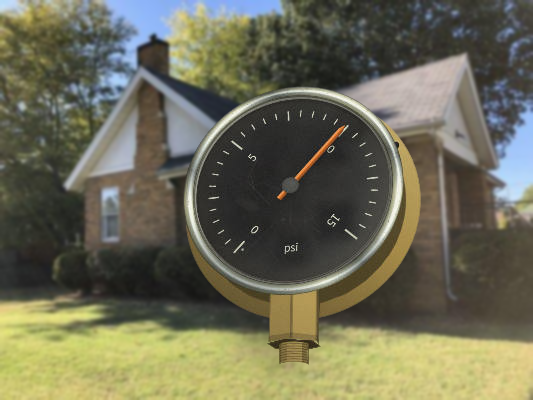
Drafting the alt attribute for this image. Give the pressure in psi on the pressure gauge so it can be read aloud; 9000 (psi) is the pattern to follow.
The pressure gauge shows 10 (psi)
